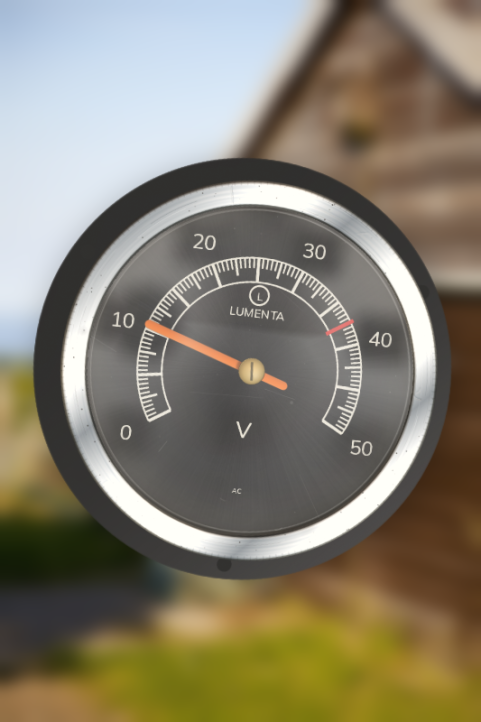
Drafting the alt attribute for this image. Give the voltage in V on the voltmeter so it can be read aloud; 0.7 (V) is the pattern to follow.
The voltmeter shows 10.5 (V)
